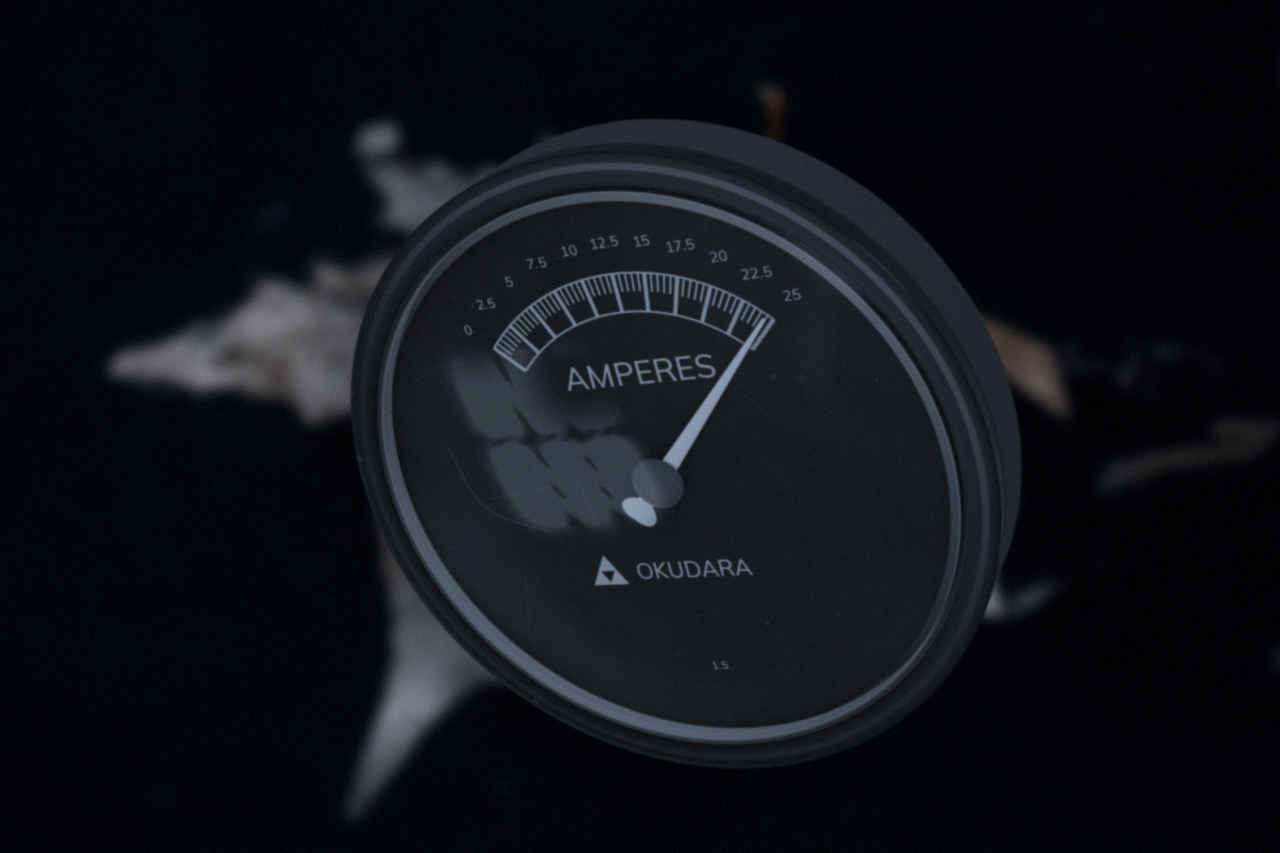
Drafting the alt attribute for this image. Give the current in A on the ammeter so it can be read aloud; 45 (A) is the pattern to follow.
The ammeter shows 24.5 (A)
